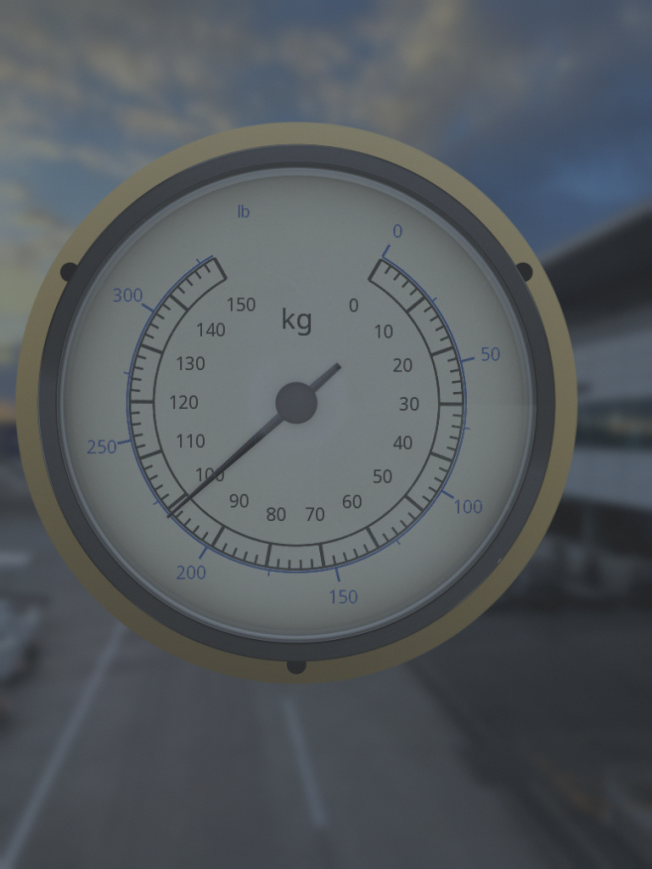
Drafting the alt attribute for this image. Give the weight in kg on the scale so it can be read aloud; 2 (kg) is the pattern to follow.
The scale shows 99 (kg)
